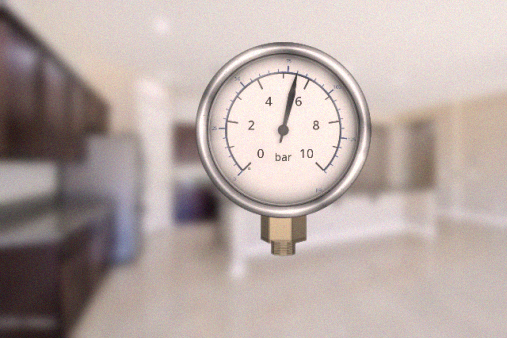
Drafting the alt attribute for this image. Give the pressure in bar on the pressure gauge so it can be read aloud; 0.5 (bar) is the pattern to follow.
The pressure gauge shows 5.5 (bar)
